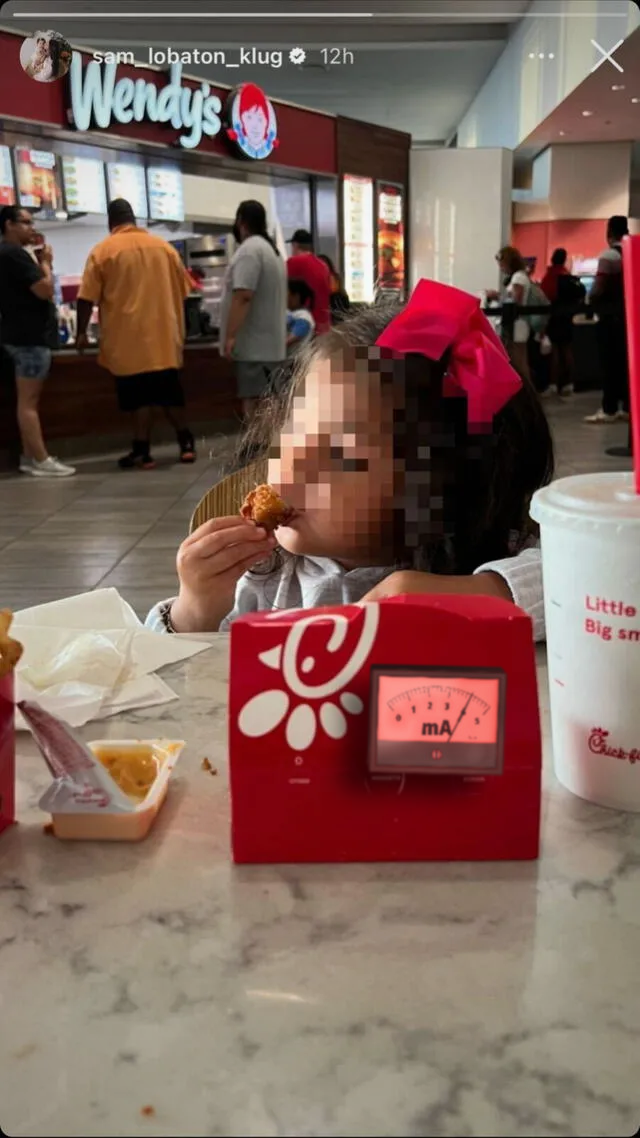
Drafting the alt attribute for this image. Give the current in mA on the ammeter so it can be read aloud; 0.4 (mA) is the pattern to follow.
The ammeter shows 4 (mA)
